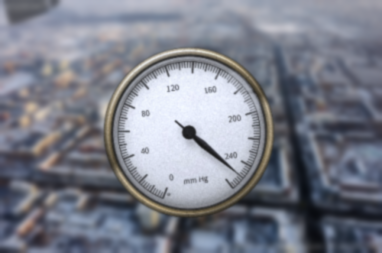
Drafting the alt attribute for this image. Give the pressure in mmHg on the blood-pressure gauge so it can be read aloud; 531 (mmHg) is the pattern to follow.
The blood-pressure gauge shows 250 (mmHg)
